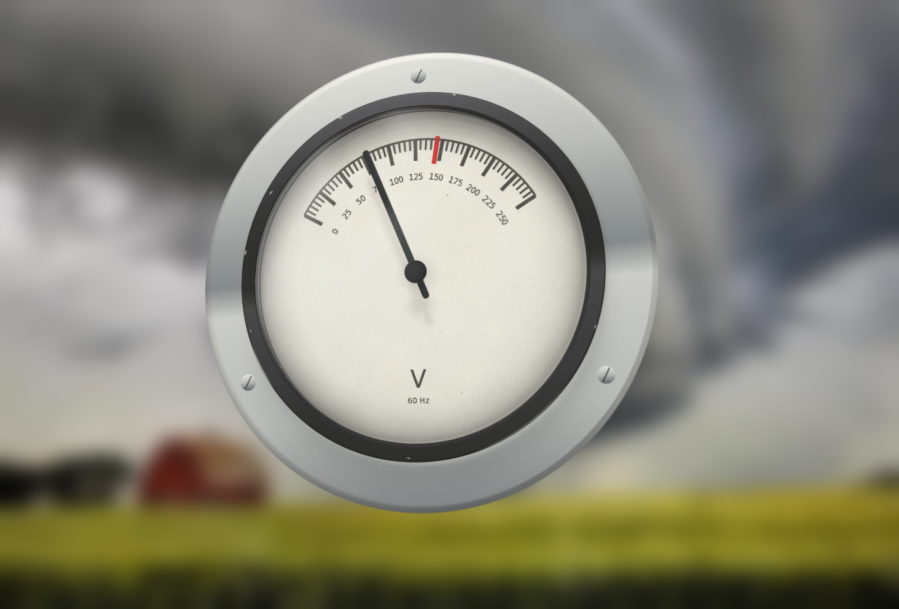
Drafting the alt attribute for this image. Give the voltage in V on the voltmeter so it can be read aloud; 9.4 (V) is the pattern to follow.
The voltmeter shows 80 (V)
